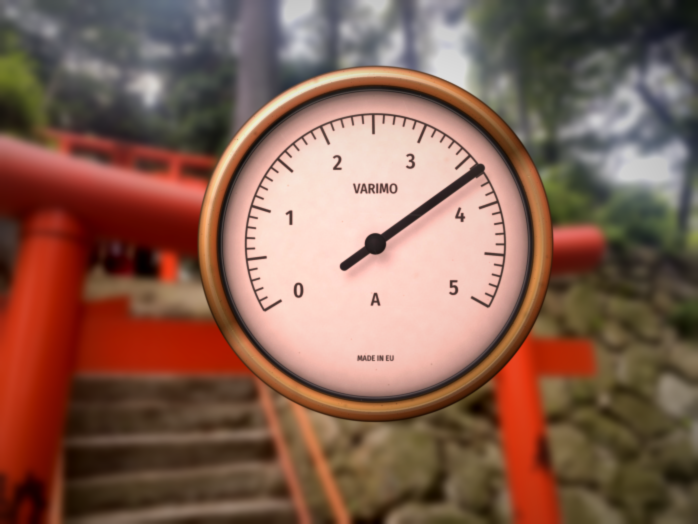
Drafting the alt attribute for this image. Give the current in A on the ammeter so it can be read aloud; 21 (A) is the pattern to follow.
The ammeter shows 3.65 (A)
